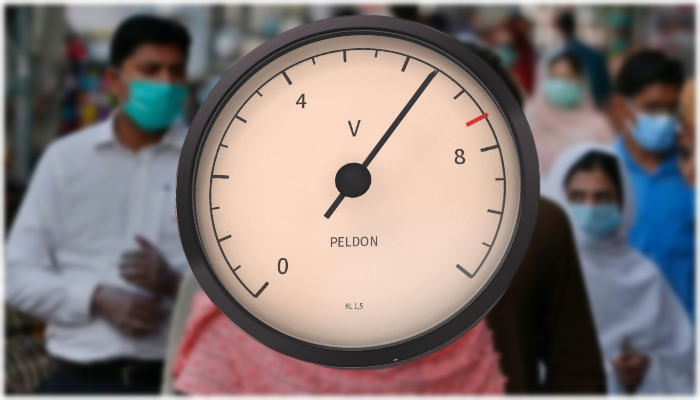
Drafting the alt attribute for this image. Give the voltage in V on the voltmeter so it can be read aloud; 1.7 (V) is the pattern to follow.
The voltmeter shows 6.5 (V)
